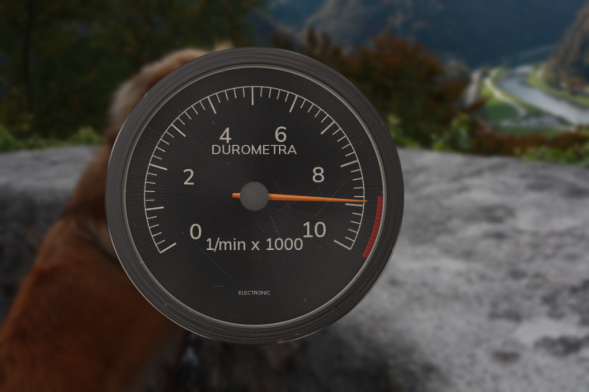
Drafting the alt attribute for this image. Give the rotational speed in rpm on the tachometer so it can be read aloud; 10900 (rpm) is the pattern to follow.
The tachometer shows 8900 (rpm)
